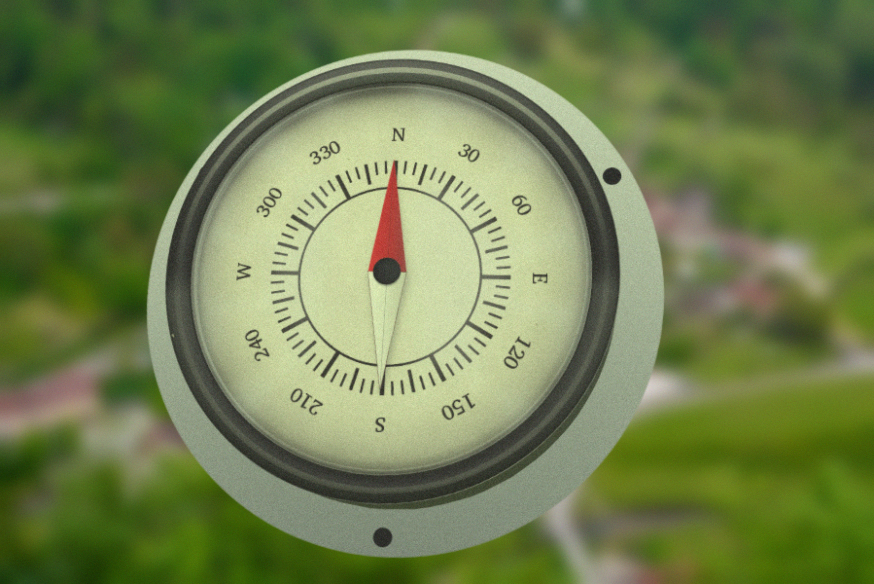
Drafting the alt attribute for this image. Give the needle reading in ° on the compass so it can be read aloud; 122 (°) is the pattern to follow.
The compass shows 0 (°)
